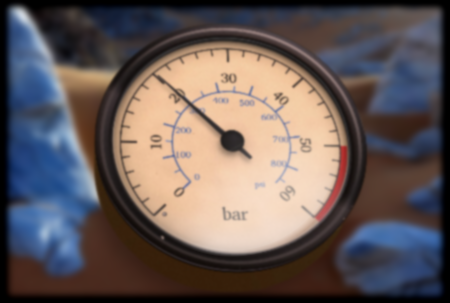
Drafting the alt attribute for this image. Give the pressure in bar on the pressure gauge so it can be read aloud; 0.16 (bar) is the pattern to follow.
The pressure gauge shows 20 (bar)
